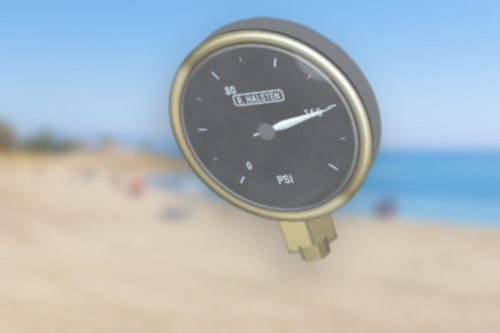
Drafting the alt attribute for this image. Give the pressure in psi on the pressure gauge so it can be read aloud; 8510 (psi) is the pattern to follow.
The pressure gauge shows 160 (psi)
